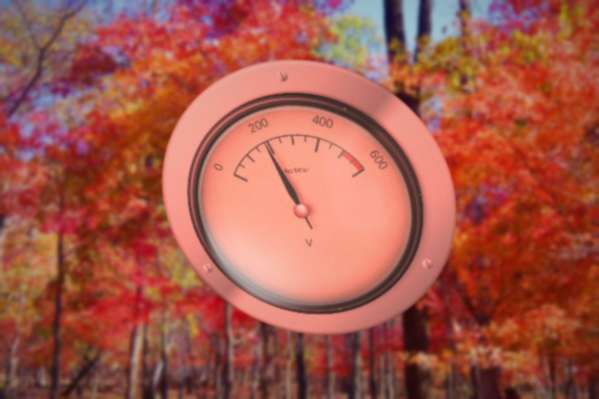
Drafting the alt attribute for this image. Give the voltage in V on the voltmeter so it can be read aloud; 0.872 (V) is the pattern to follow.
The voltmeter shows 200 (V)
